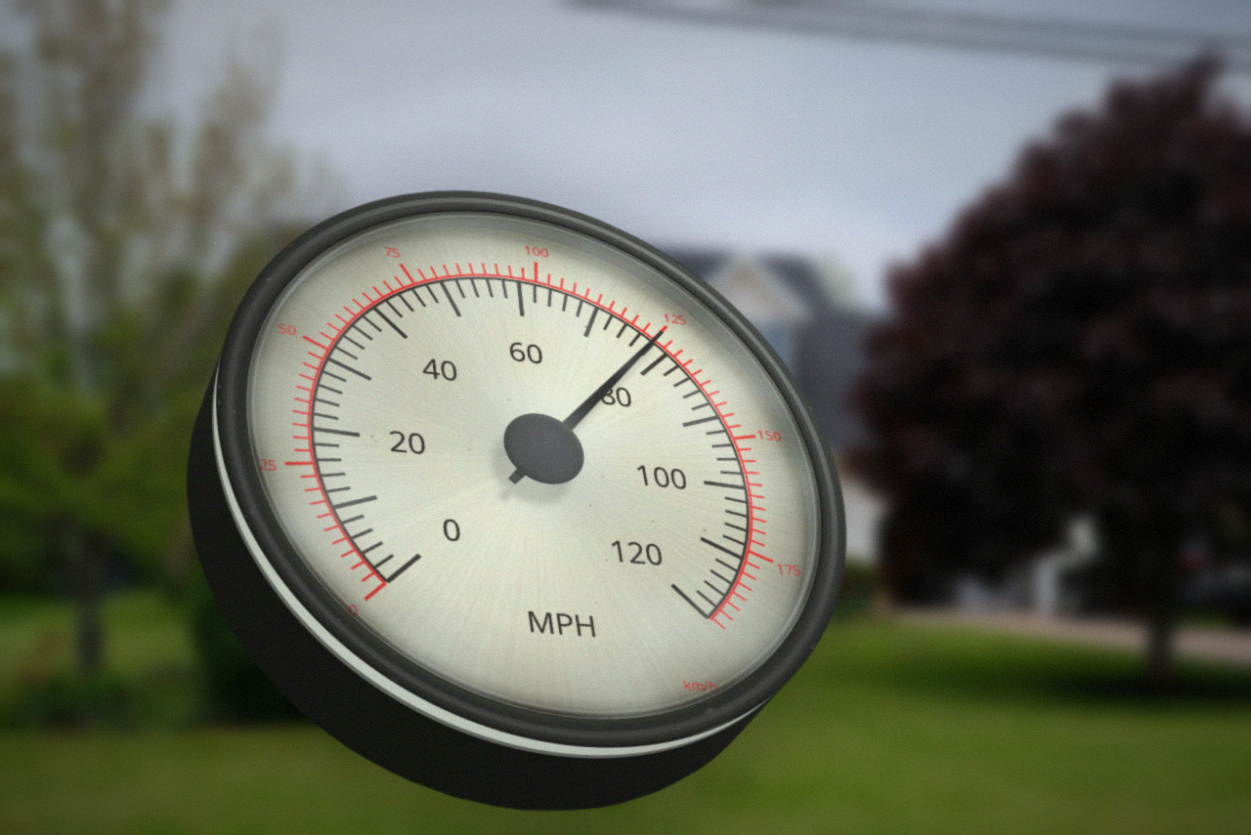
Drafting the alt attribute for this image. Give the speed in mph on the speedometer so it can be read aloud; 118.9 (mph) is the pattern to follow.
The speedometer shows 78 (mph)
